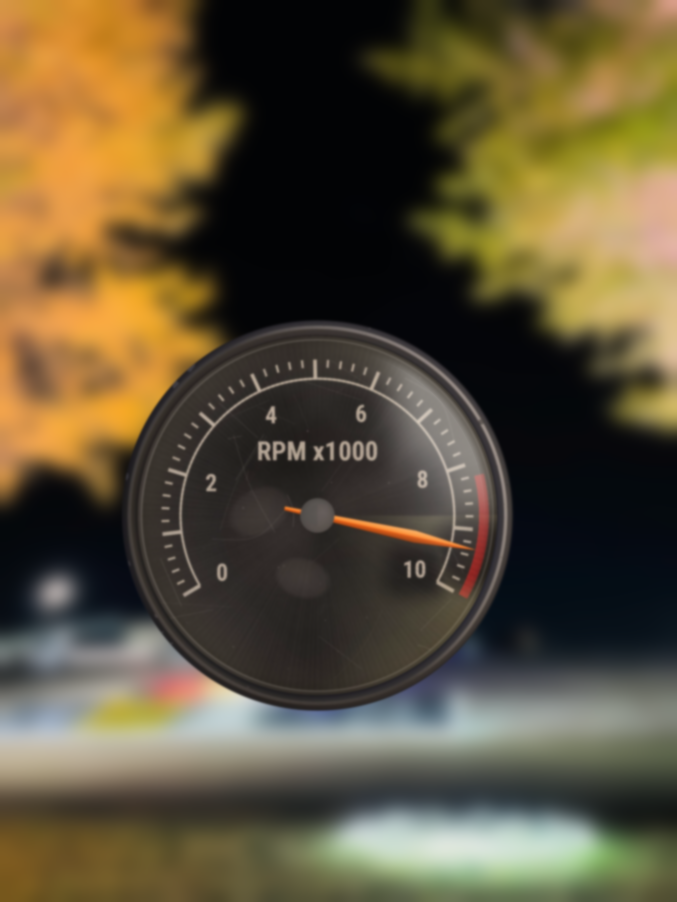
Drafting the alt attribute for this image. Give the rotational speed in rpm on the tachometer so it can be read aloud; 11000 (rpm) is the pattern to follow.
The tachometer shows 9300 (rpm)
